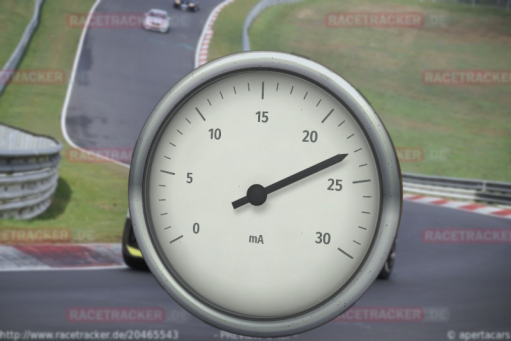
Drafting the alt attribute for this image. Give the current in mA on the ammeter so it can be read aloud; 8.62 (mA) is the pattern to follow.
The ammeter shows 23 (mA)
